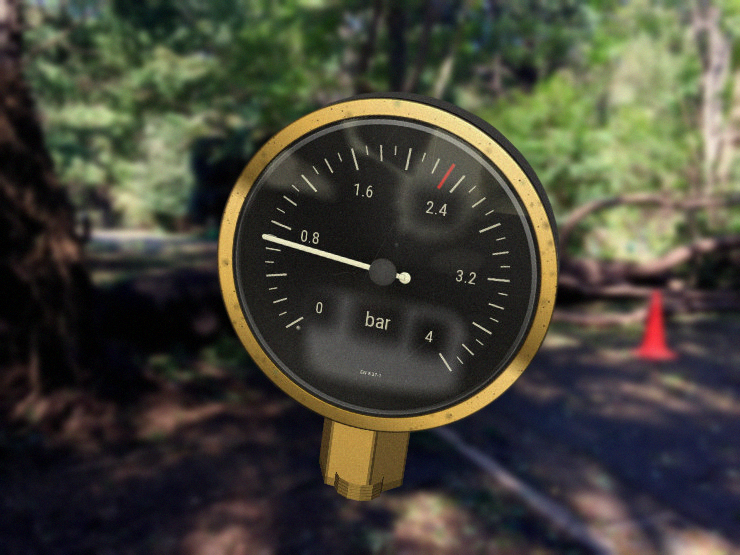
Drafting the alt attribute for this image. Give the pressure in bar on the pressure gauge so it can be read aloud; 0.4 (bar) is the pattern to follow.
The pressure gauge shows 0.7 (bar)
